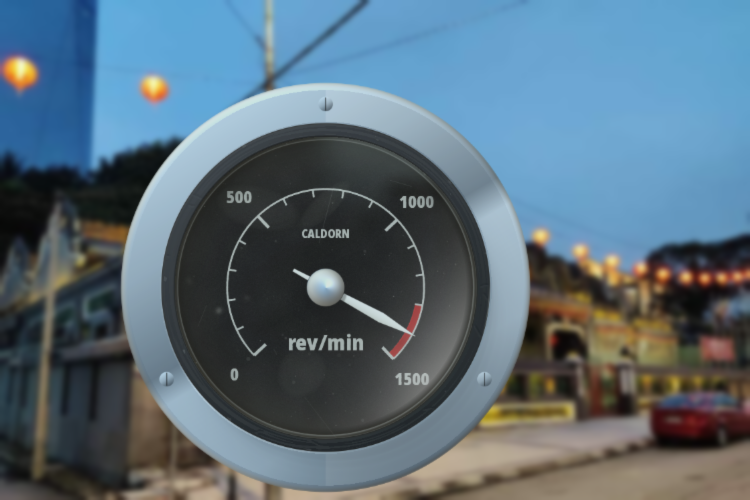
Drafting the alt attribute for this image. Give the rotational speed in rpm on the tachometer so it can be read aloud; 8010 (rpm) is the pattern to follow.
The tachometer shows 1400 (rpm)
